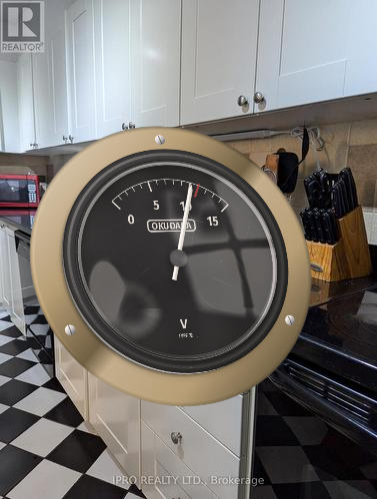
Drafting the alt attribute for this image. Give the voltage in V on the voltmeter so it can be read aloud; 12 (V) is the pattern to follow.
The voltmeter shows 10 (V)
